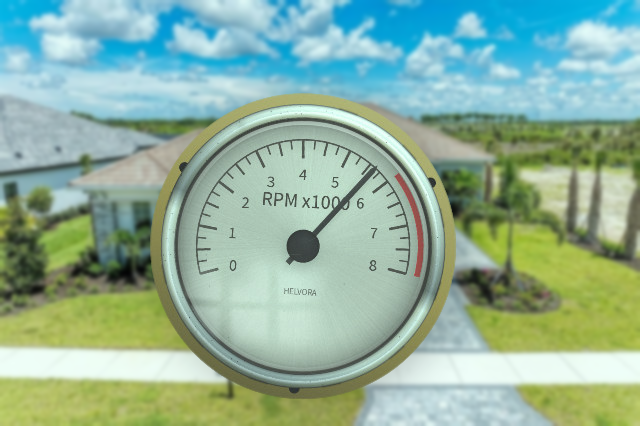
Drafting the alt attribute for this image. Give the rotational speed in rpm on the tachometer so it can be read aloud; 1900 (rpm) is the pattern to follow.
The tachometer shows 5625 (rpm)
